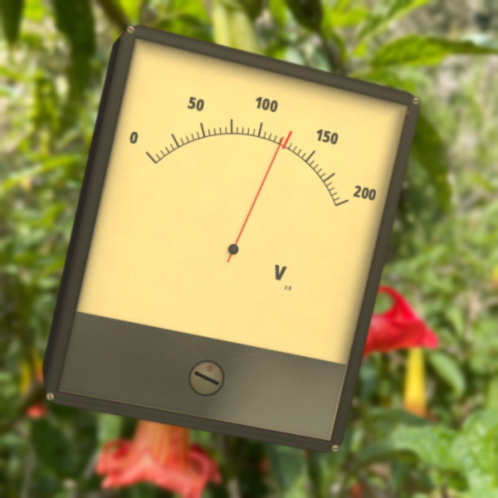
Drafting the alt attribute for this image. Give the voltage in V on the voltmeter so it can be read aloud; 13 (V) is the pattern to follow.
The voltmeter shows 120 (V)
